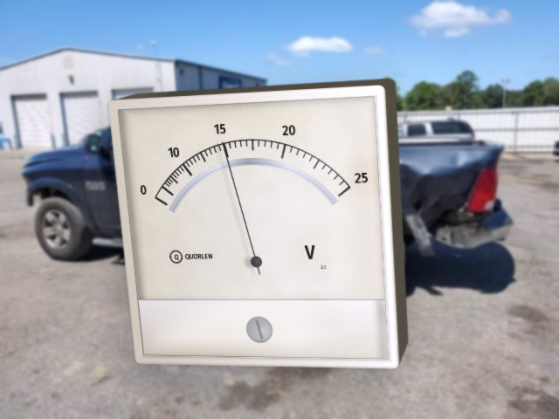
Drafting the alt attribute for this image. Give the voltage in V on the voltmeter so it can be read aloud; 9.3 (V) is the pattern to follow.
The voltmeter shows 15 (V)
